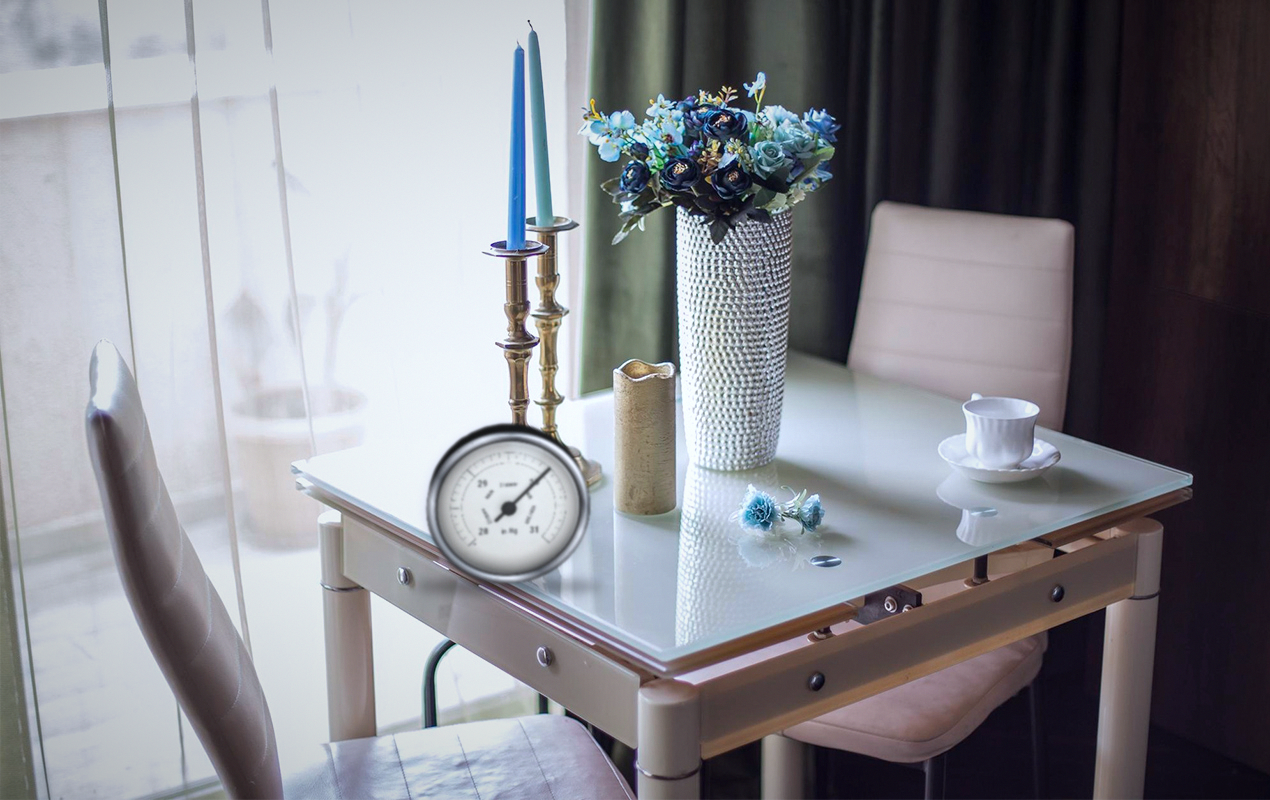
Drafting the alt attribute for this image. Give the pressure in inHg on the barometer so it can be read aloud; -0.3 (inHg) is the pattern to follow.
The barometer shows 30 (inHg)
